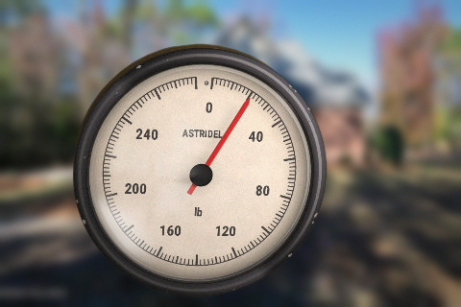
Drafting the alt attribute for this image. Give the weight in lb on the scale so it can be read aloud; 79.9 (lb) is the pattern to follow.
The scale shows 20 (lb)
